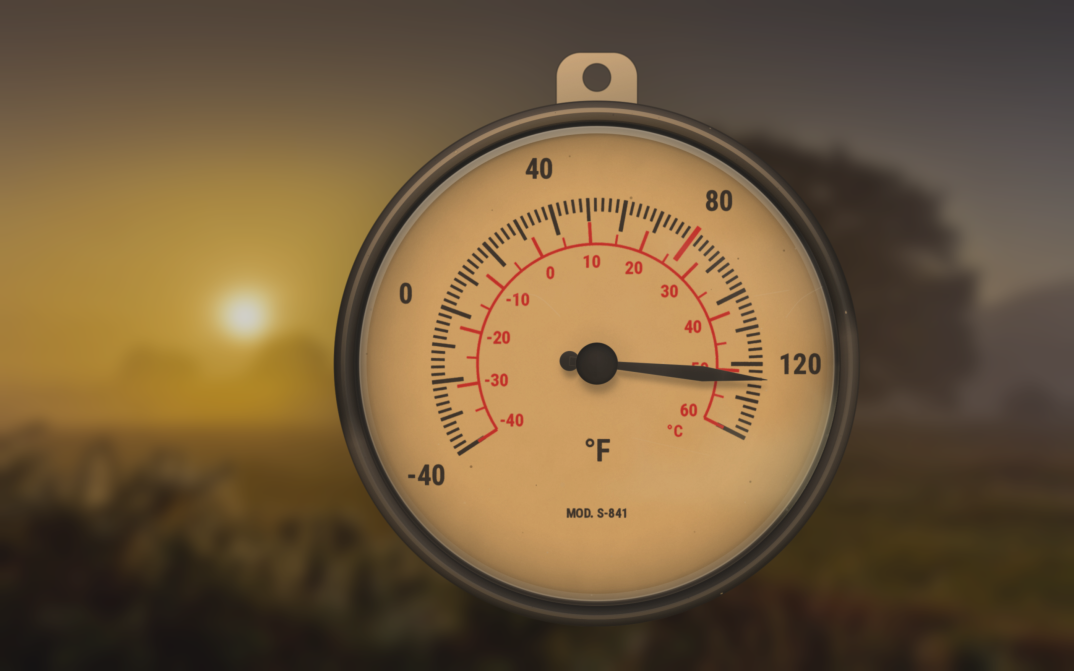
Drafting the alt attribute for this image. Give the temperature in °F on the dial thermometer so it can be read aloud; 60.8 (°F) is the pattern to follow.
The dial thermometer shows 124 (°F)
